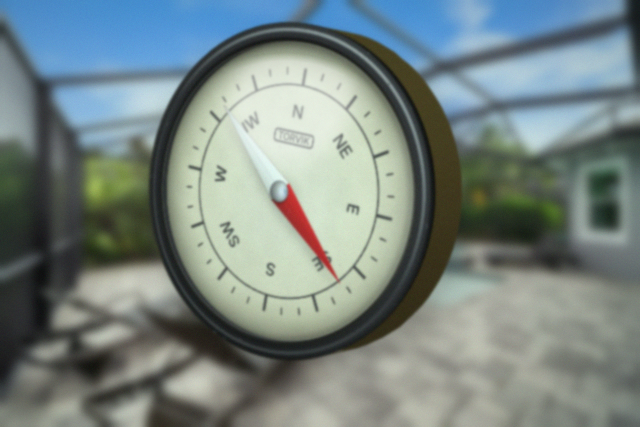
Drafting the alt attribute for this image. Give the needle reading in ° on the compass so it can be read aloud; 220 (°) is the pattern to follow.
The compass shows 130 (°)
